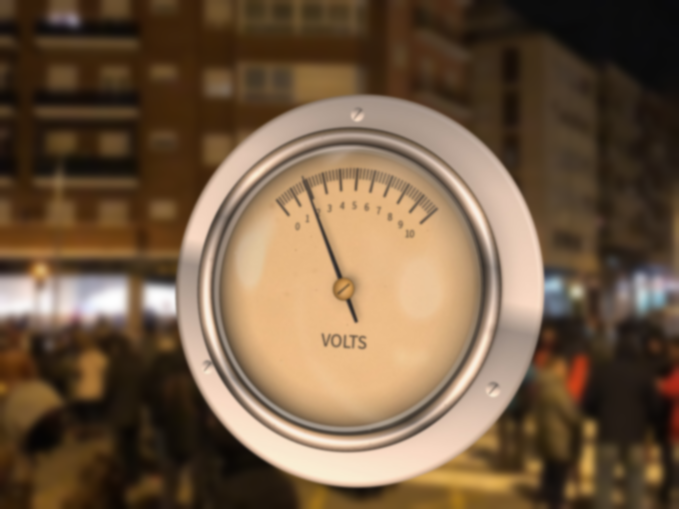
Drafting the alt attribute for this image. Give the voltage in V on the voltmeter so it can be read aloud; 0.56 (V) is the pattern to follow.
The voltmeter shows 2 (V)
